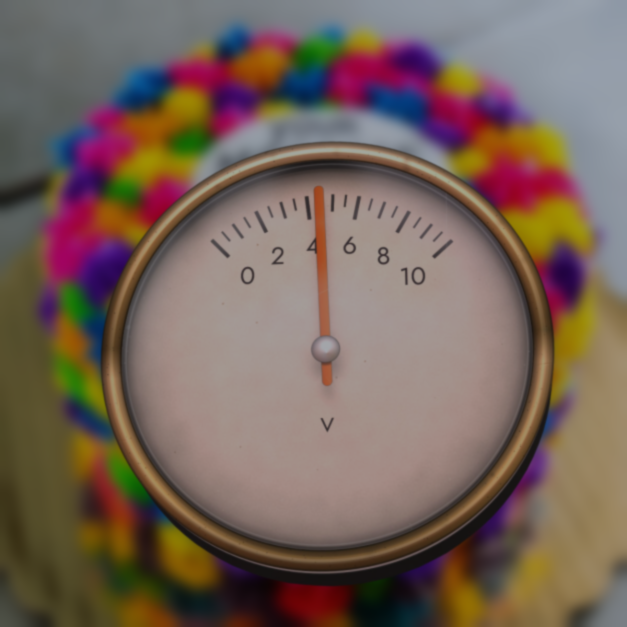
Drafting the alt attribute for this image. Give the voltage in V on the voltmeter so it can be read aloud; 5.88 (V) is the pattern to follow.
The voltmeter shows 4.5 (V)
